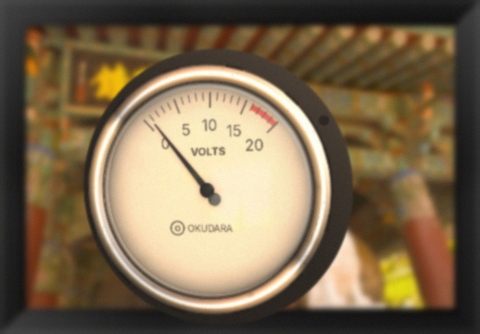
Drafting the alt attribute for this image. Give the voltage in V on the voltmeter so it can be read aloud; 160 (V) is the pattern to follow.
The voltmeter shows 1 (V)
